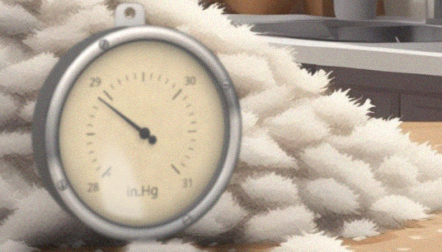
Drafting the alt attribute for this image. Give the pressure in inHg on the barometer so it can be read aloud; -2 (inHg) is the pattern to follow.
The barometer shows 28.9 (inHg)
